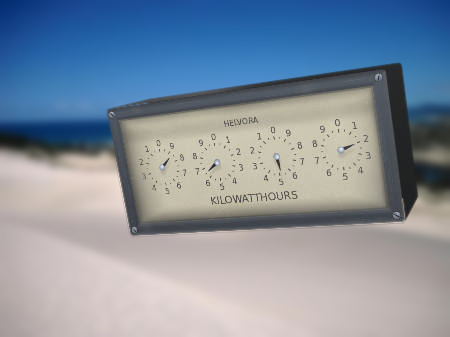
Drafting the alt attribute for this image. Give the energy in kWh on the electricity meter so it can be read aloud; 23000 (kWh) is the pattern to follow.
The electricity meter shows 8652 (kWh)
